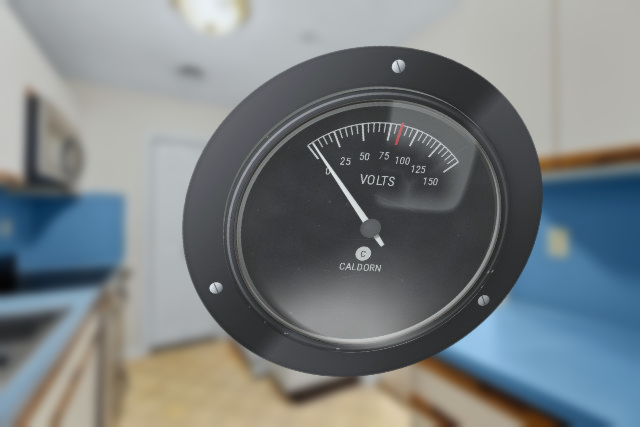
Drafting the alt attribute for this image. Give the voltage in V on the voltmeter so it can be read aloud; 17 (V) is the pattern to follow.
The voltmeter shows 5 (V)
